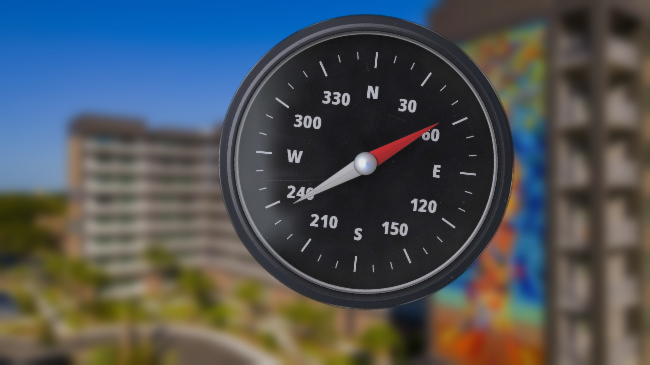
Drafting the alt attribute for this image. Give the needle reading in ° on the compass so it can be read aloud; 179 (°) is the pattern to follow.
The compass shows 55 (°)
